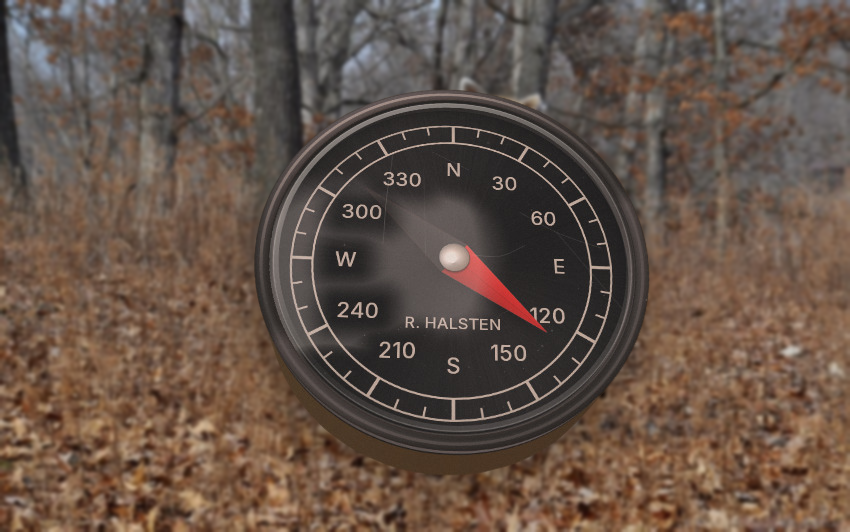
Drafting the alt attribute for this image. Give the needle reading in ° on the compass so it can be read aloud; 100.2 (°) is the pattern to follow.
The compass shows 130 (°)
